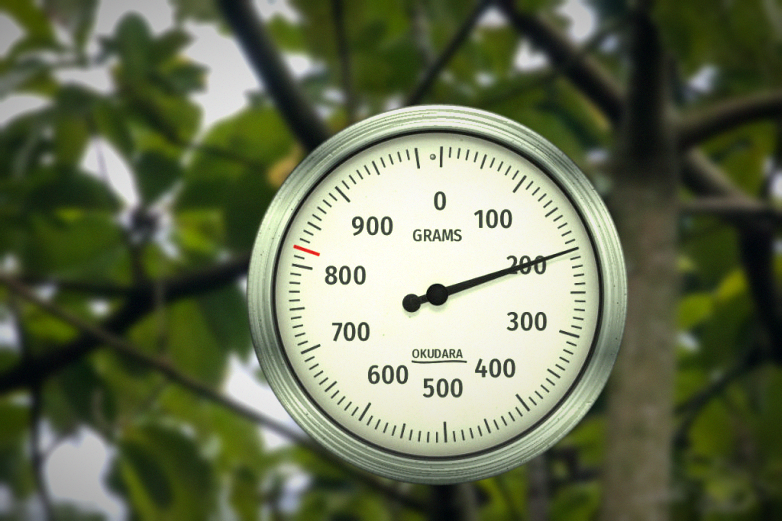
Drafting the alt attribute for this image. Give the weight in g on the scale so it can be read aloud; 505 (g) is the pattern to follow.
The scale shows 200 (g)
